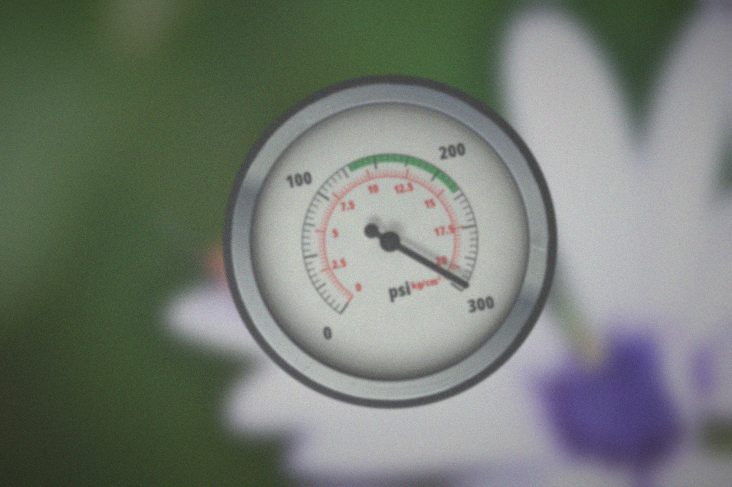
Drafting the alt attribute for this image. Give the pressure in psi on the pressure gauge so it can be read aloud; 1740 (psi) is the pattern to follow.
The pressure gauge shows 295 (psi)
